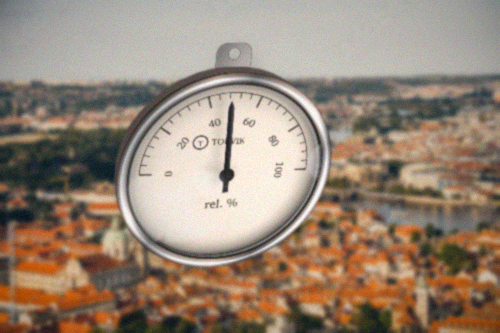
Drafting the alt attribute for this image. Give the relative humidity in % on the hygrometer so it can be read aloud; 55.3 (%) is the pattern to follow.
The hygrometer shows 48 (%)
